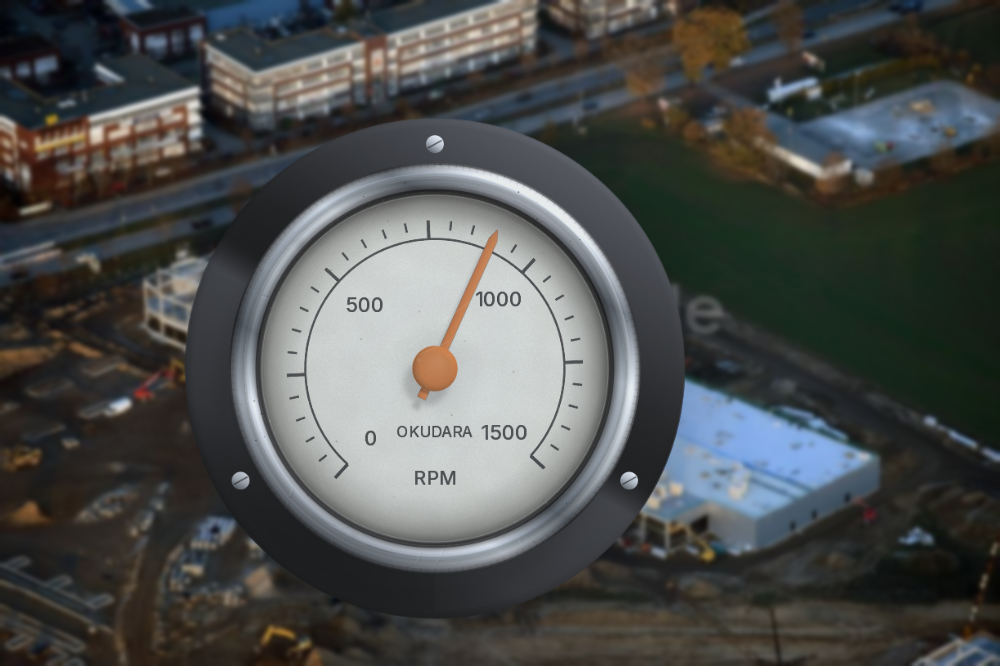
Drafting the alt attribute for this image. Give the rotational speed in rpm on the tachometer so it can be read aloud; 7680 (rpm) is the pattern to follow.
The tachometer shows 900 (rpm)
